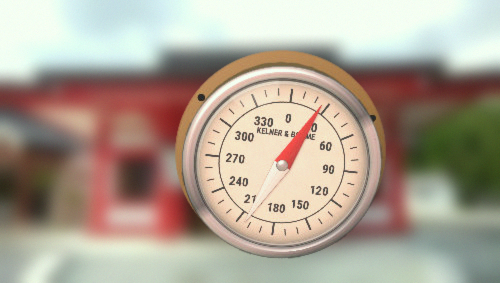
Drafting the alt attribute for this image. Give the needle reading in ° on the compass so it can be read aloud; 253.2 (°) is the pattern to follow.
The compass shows 25 (°)
